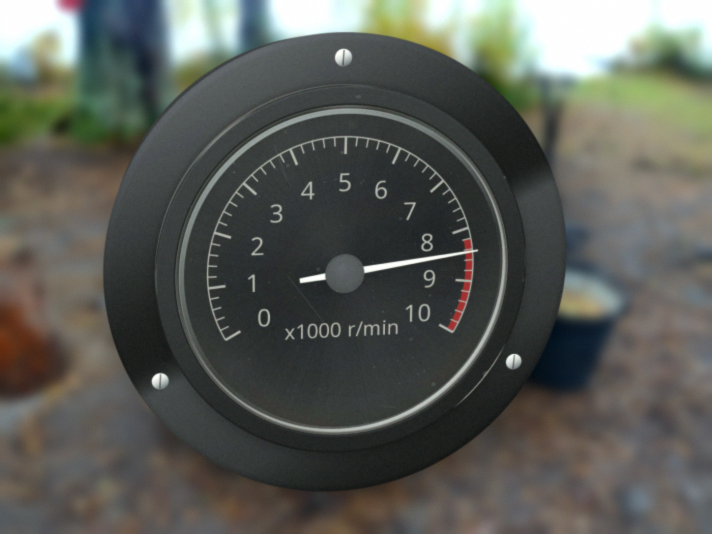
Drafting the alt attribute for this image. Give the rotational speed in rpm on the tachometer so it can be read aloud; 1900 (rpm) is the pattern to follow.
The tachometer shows 8400 (rpm)
